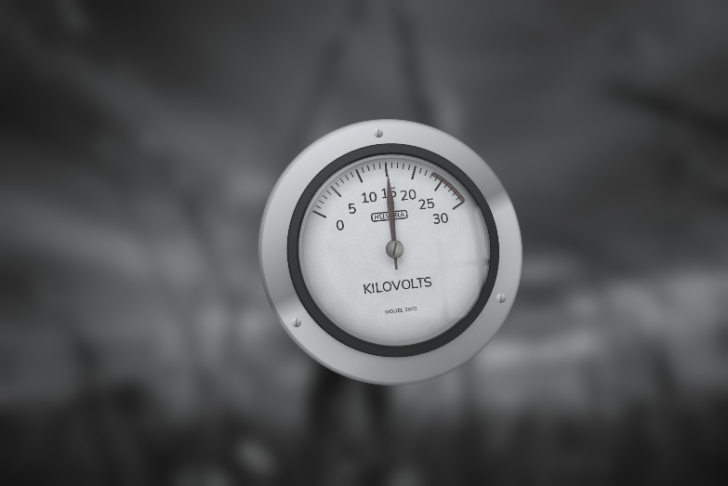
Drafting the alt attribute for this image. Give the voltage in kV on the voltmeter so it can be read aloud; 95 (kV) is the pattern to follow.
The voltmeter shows 15 (kV)
